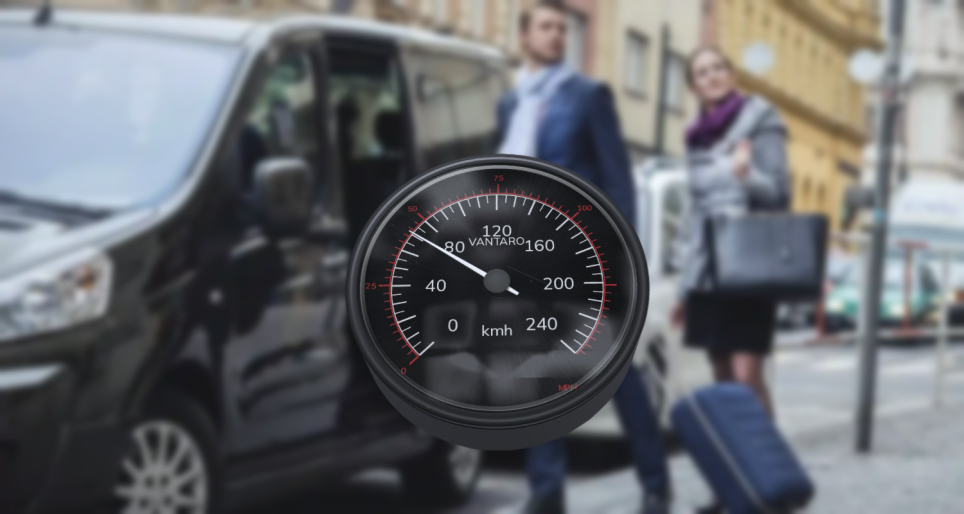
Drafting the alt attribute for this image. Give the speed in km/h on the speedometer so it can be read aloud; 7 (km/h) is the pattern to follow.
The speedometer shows 70 (km/h)
